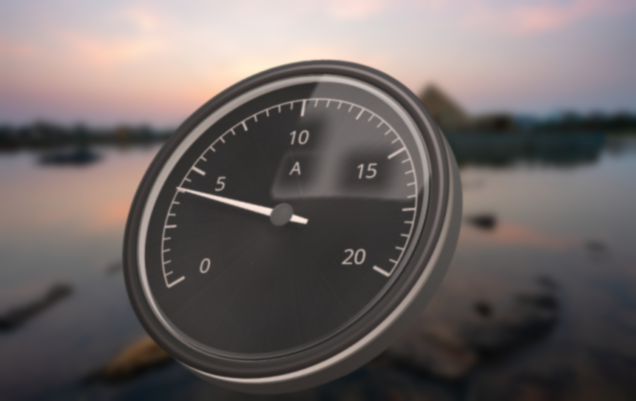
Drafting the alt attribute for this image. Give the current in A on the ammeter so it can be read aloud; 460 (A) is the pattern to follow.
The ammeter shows 4 (A)
